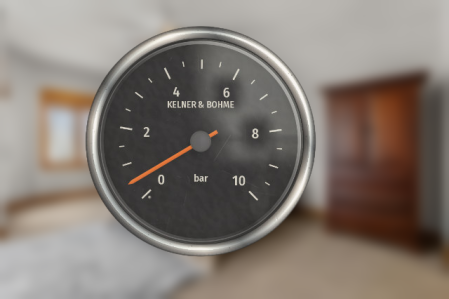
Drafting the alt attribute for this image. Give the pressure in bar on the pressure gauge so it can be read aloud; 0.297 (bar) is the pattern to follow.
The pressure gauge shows 0.5 (bar)
